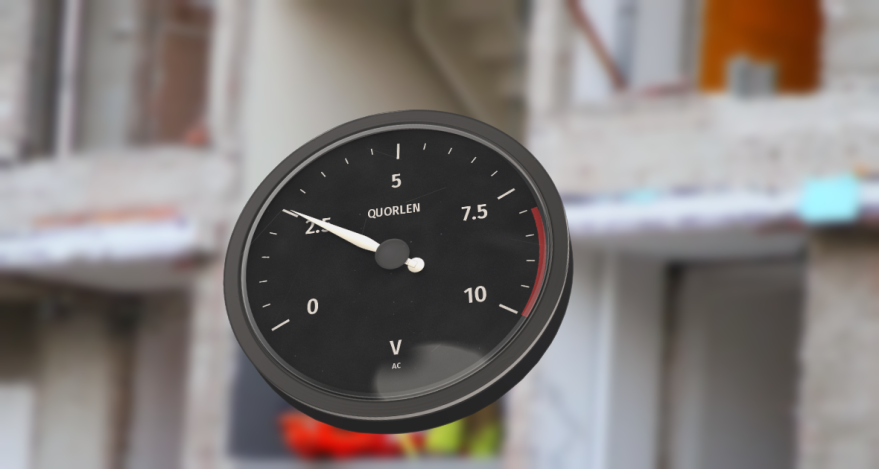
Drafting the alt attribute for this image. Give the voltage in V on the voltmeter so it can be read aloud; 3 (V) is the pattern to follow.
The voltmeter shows 2.5 (V)
